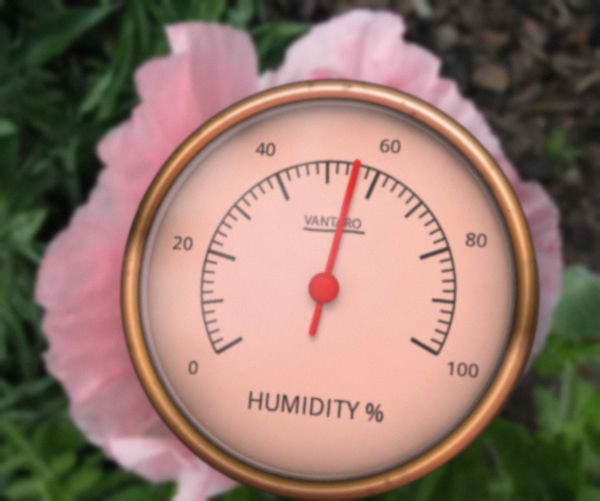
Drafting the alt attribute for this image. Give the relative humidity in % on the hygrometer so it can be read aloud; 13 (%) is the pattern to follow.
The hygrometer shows 56 (%)
